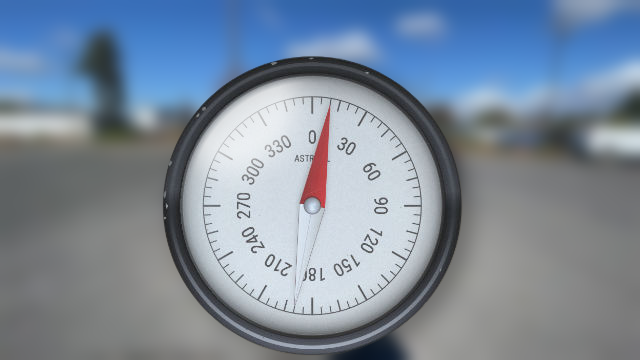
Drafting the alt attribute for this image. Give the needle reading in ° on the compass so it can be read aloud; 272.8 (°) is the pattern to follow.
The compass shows 10 (°)
